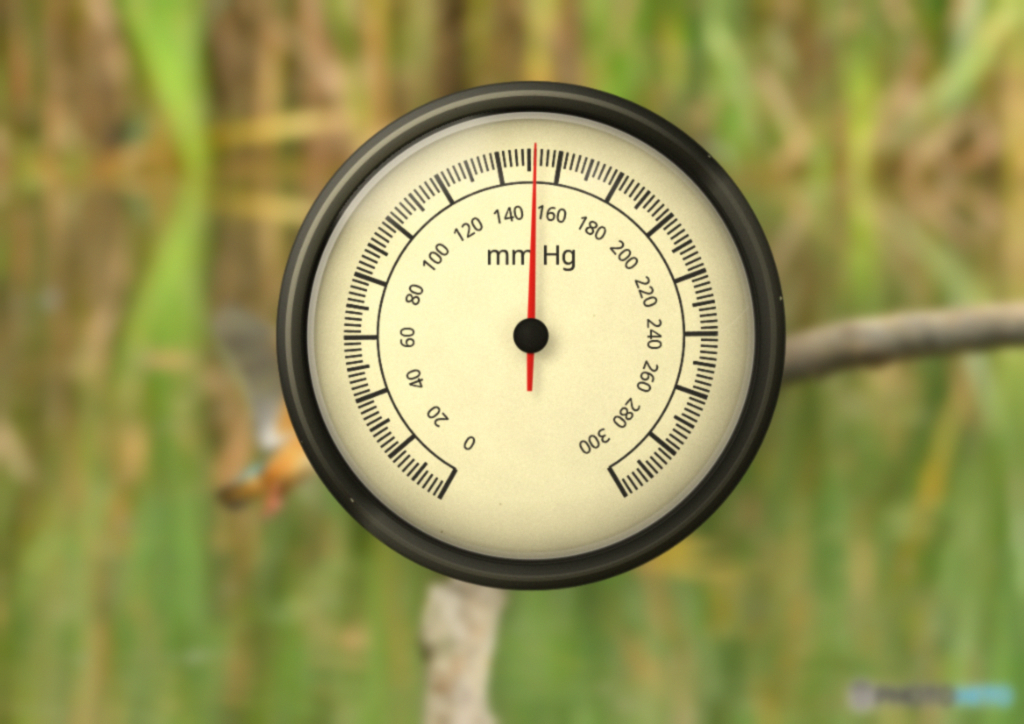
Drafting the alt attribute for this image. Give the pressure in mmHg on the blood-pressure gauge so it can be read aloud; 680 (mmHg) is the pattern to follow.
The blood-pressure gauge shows 152 (mmHg)
